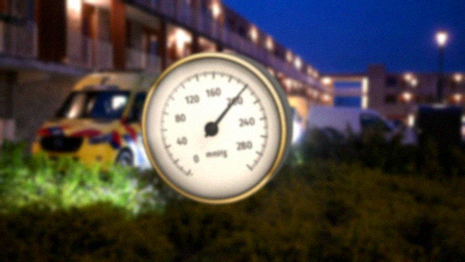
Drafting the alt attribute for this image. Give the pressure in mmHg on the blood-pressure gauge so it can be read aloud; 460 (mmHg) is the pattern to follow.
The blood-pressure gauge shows 200 (mmHg)
